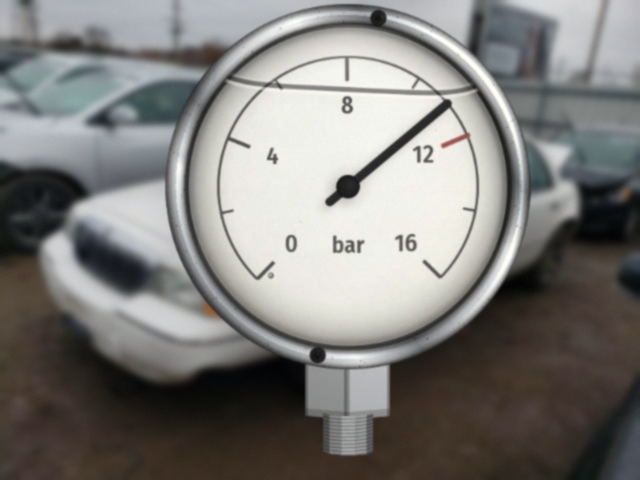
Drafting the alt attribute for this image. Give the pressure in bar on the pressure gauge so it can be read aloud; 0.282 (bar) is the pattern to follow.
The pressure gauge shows 11 (bar)
